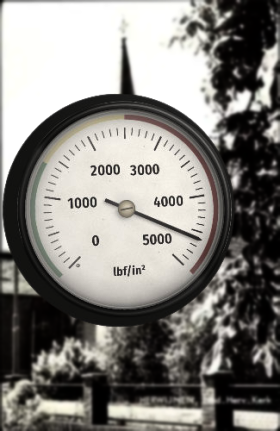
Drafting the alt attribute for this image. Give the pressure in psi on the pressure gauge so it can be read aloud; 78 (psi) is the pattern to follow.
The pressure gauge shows 4600 (psi)
